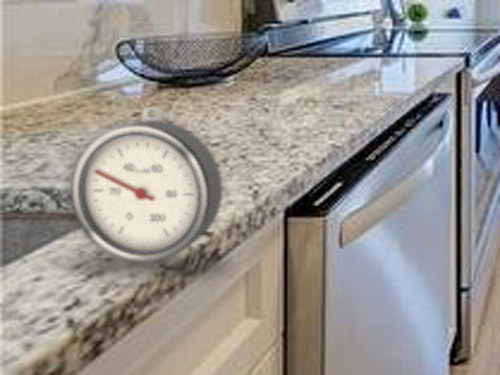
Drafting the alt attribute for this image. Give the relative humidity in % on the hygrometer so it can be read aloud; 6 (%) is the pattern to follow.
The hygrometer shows 28 (%)
